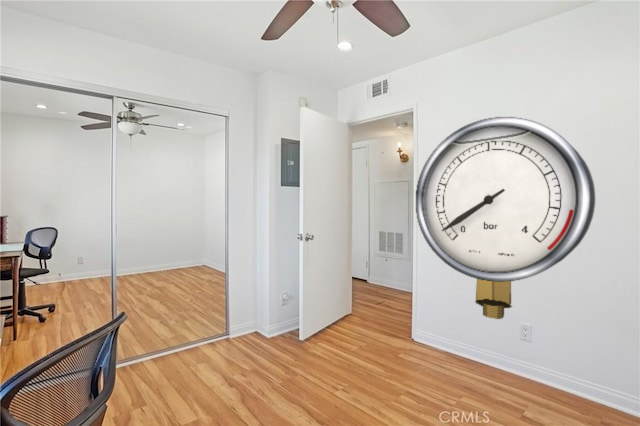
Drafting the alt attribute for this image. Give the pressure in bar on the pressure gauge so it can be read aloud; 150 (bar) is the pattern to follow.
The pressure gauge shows 0.2 (bar)
